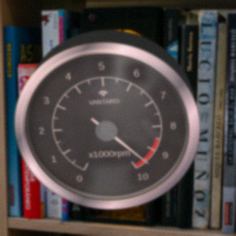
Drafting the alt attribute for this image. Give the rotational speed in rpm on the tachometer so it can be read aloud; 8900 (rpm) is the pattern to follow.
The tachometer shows 9500 (rpm)
